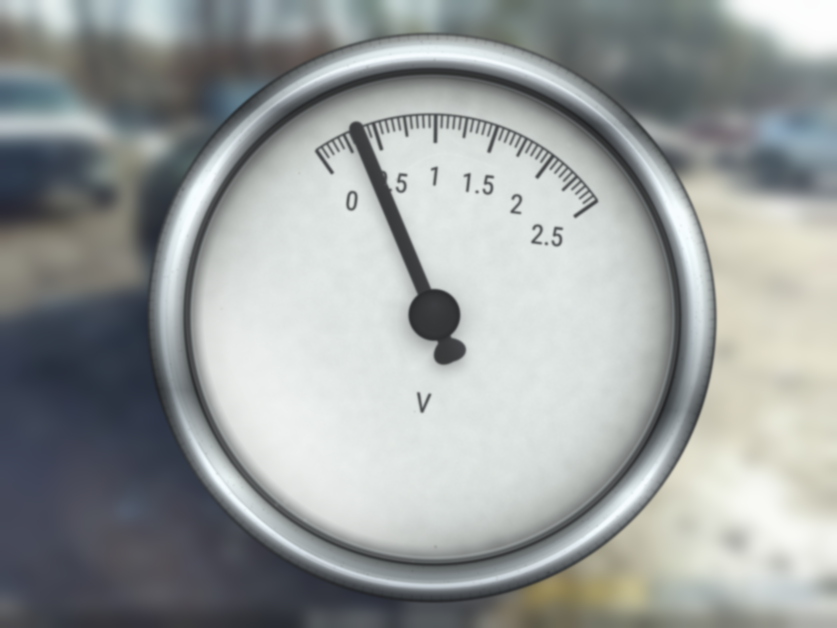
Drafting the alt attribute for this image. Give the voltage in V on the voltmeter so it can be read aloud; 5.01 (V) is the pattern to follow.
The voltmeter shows 0.35 (V)
